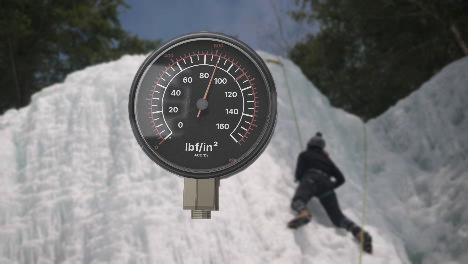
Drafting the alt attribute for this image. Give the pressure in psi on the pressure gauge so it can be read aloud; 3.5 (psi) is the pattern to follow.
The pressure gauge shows 90 (psi)
